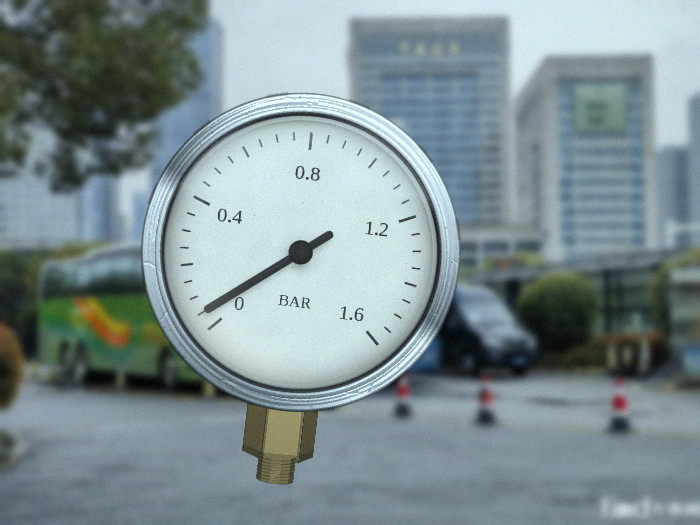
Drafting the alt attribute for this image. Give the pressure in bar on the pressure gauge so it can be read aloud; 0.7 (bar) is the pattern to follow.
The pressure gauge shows 0.05 (bar)
